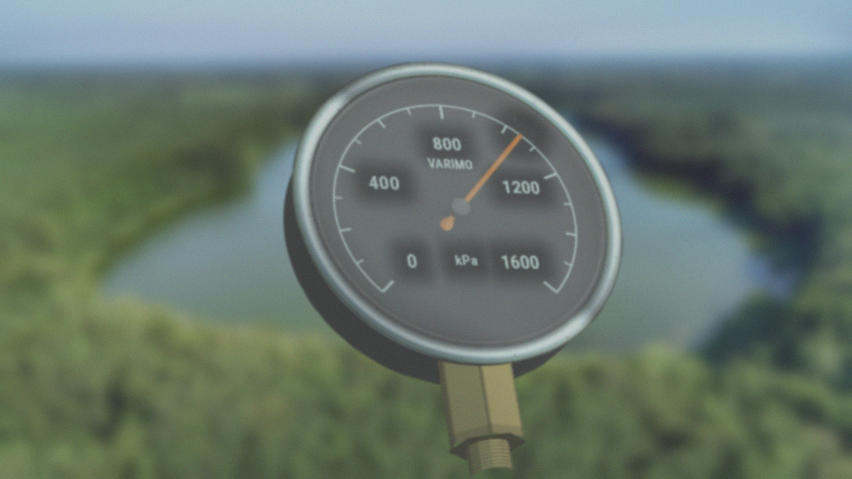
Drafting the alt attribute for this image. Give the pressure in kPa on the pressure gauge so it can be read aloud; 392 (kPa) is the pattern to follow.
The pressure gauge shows 1050 (kPa)
